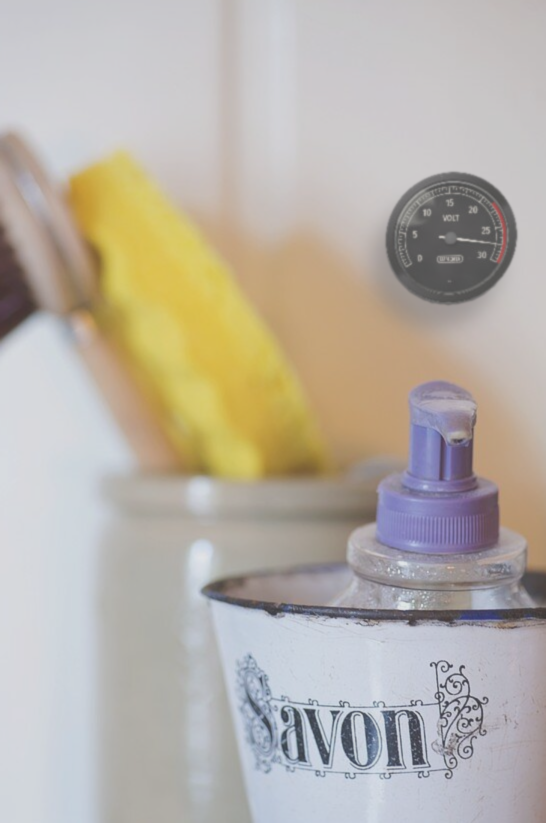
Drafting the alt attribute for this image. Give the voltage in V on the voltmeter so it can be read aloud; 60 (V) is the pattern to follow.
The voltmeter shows 27.5 (V)
